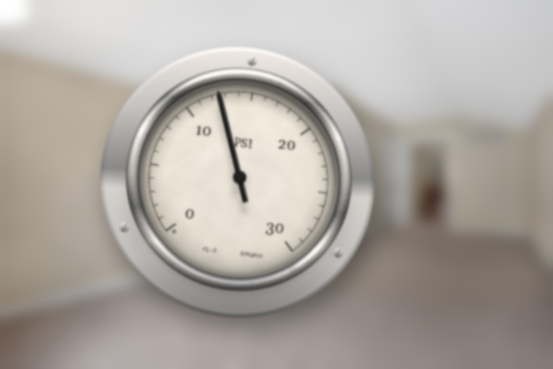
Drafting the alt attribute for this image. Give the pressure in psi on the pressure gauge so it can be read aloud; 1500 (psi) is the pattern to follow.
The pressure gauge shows 12.5 (psi)
